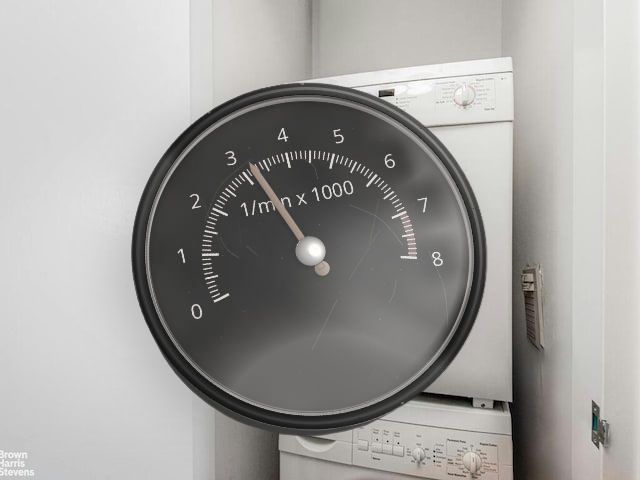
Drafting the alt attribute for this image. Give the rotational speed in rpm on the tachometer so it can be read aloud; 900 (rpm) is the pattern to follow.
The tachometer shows 3200 (rpm)
